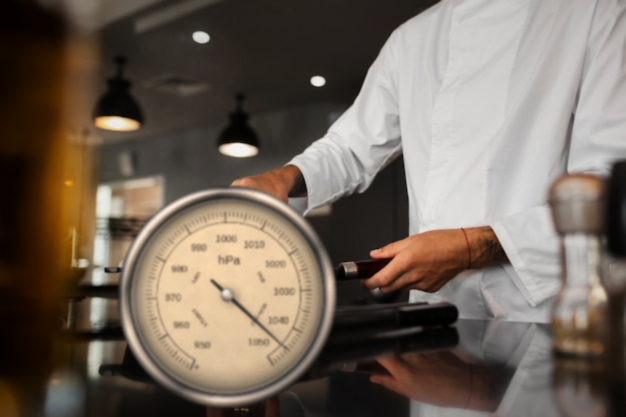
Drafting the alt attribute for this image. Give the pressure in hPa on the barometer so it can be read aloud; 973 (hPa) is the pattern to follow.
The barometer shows 1045 (hPa)
